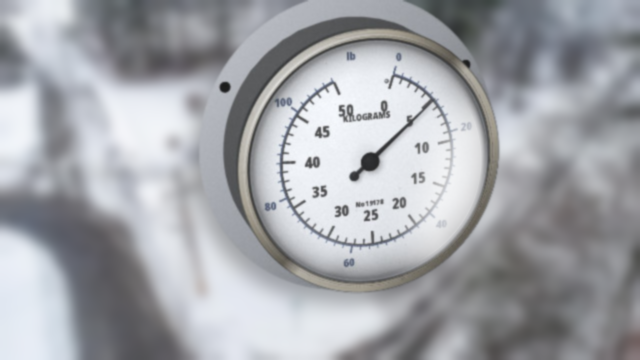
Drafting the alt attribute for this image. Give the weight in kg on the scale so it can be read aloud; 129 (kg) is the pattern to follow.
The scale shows 5 (kg)
